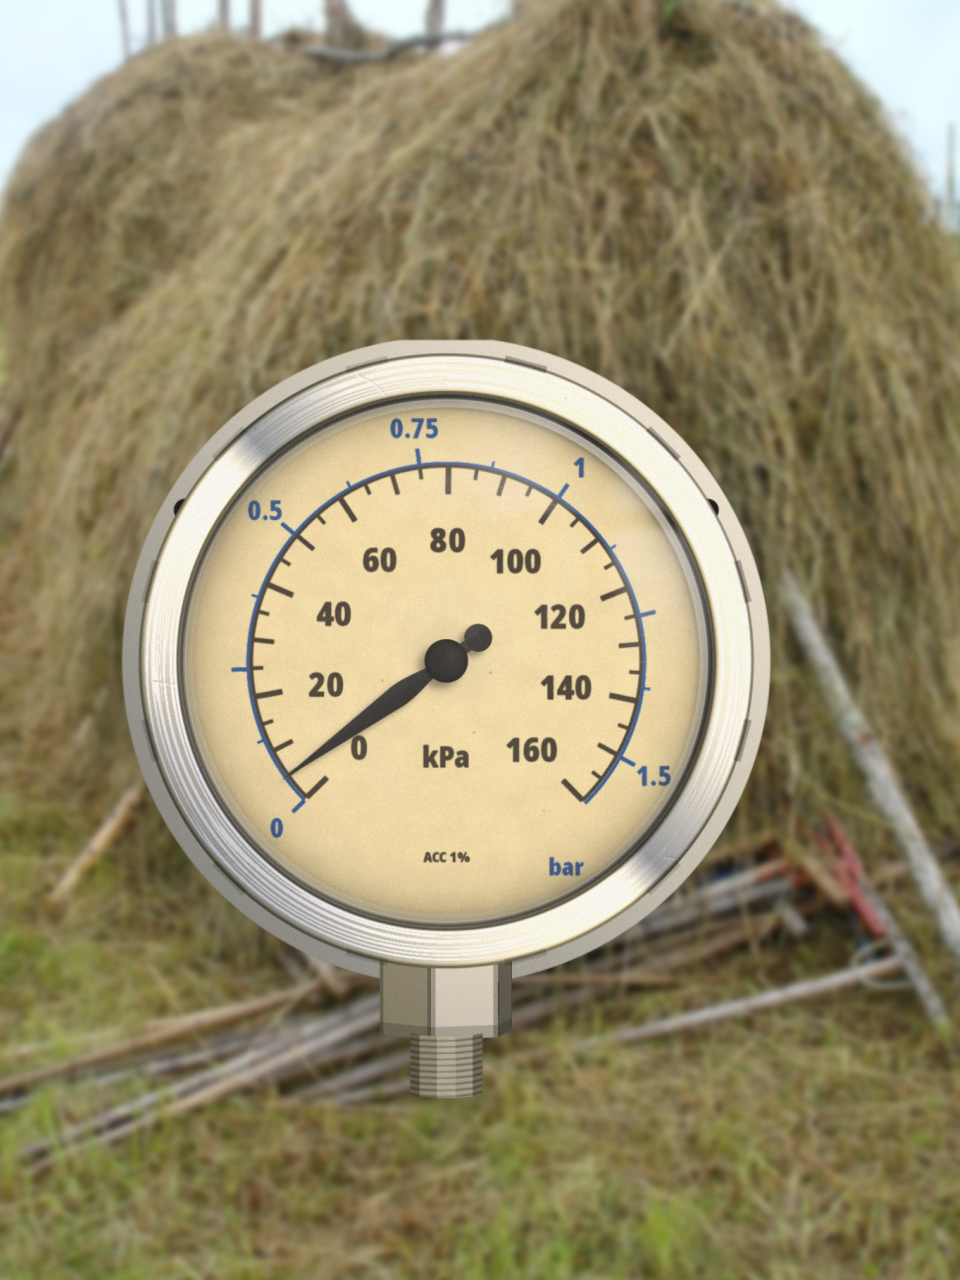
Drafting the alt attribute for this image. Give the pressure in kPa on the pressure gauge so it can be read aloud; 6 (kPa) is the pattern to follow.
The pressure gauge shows 5 (kPa)
